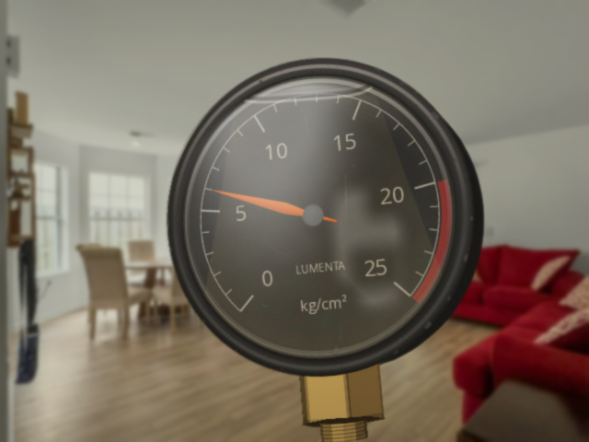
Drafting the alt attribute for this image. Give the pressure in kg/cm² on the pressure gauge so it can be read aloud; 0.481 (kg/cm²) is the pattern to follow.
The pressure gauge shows 6 (kg/cm²)
